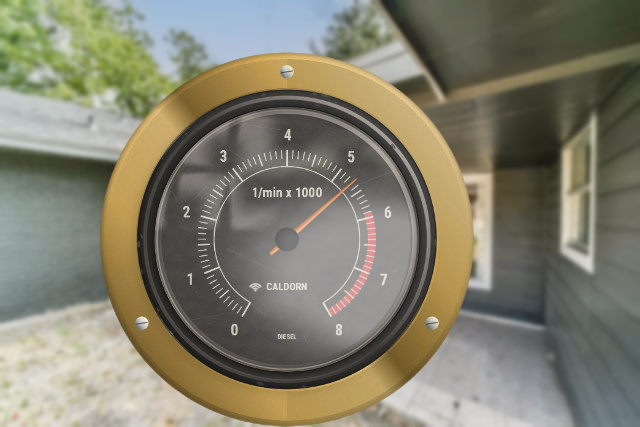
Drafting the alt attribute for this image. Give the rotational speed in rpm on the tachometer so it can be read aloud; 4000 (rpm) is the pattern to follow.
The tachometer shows 5300 (rpm)
